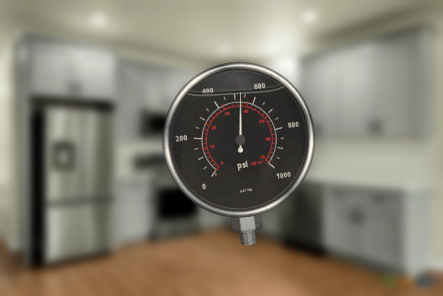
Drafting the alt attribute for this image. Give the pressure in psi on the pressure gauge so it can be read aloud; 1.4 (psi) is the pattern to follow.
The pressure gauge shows 525 (psi)
